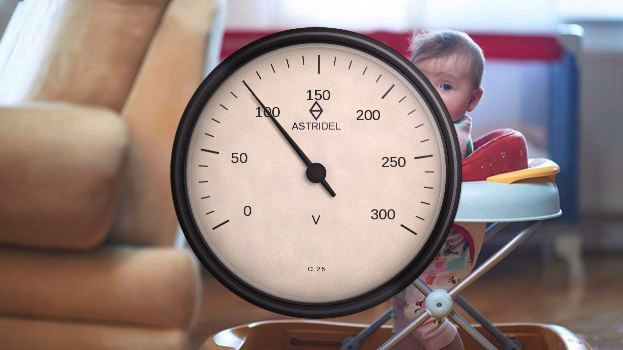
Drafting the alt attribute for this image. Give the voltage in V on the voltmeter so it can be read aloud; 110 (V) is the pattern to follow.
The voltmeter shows 100 (V)
